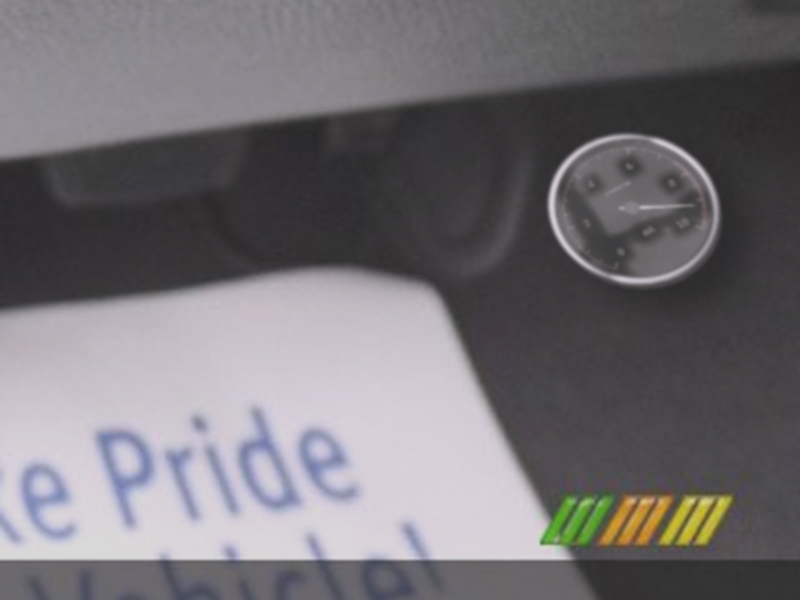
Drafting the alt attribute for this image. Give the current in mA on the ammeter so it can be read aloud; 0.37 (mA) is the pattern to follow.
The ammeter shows 9.25 (mA)
